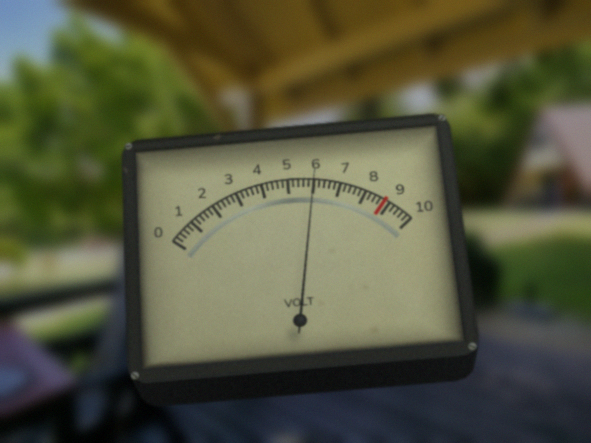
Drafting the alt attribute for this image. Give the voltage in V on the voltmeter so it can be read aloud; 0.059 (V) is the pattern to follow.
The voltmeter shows 6 (V)
